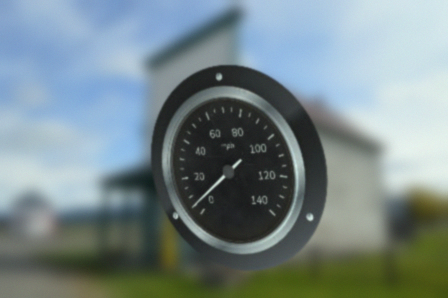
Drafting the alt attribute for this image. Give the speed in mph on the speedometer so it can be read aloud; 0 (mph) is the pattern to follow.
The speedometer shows 5 (mph)
